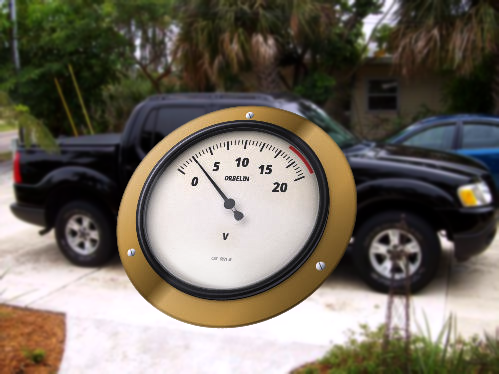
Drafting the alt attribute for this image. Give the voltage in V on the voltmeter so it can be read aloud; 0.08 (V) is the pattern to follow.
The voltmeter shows 2.5 (V)
